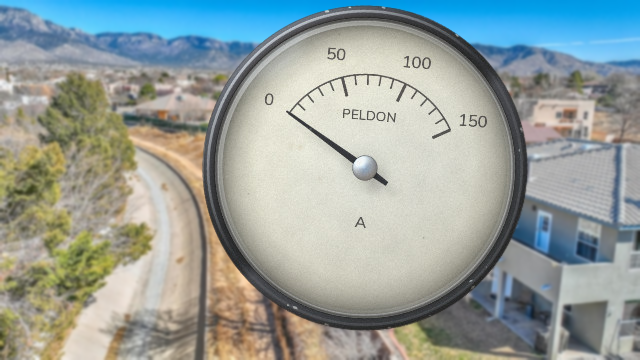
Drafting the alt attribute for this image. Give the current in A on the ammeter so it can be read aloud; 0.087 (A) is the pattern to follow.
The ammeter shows 0 (A)
